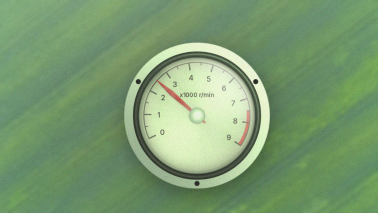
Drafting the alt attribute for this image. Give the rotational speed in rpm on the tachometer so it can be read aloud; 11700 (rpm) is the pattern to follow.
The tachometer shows 2500 (rpm)
